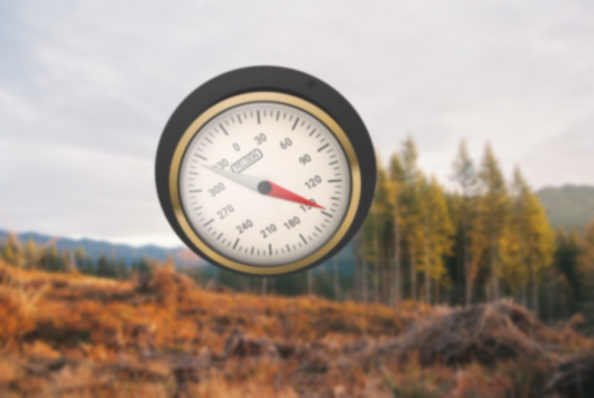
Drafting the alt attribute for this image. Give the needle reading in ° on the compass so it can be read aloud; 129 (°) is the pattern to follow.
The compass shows 145 (°)
